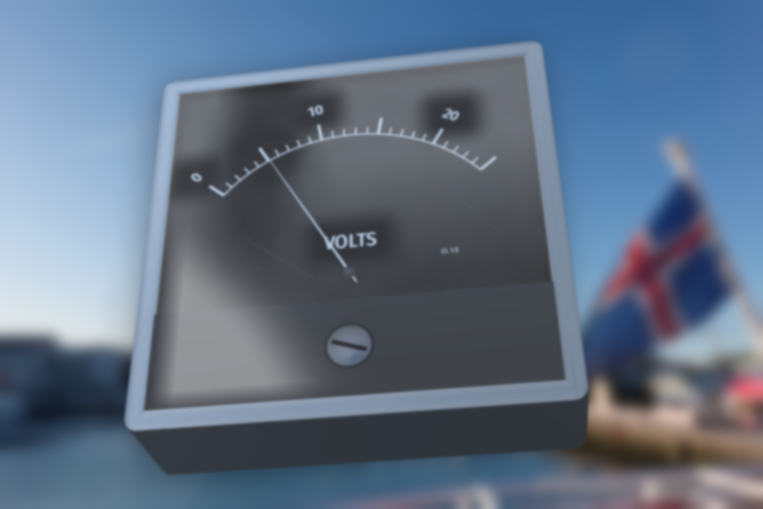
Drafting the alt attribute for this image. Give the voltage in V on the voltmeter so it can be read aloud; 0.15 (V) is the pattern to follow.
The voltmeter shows 5 (V)
